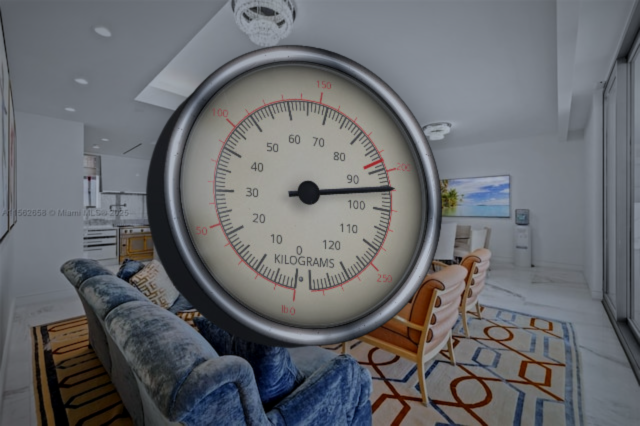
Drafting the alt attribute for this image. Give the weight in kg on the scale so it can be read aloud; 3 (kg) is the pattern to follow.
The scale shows 95 (kg)
